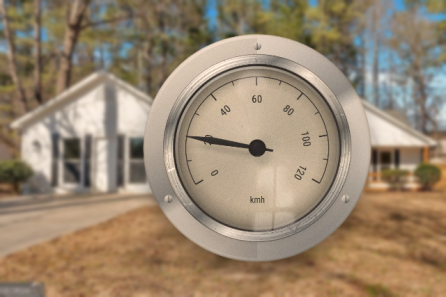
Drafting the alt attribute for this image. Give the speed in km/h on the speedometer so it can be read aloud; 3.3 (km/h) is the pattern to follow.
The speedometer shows 20 (km/h)
